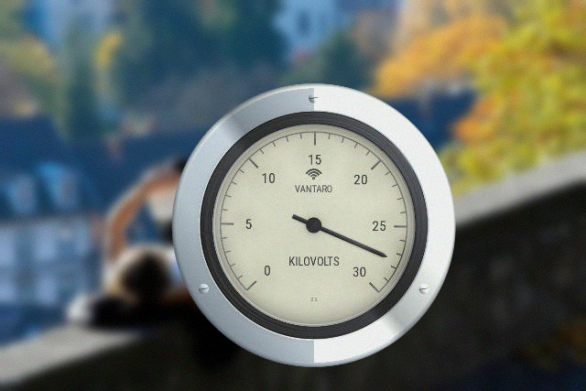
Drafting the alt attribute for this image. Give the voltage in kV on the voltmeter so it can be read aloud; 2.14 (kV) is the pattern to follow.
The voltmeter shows 27.5 (kV)
